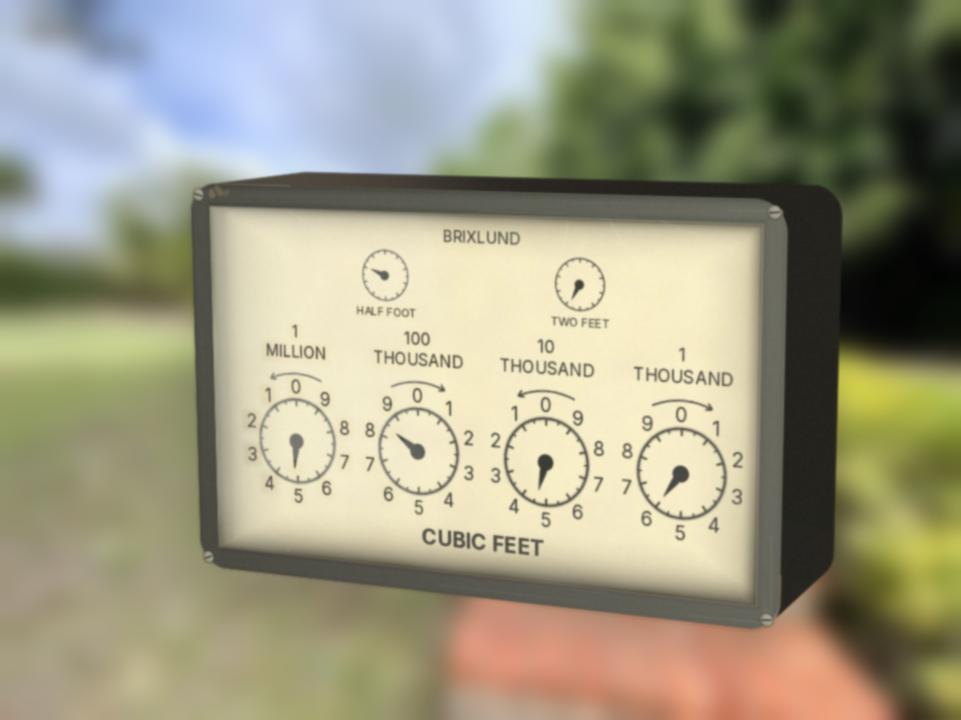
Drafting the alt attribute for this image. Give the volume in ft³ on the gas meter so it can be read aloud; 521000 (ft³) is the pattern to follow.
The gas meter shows 484600 (ft³)
